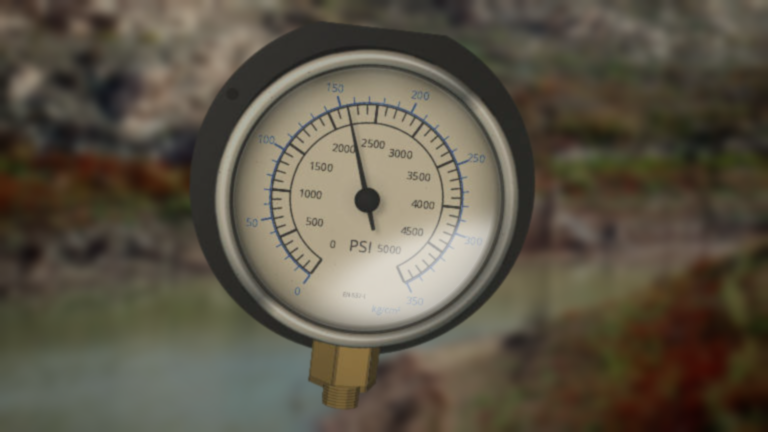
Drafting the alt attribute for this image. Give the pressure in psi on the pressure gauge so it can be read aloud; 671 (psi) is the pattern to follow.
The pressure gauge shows 2200 (psi)
